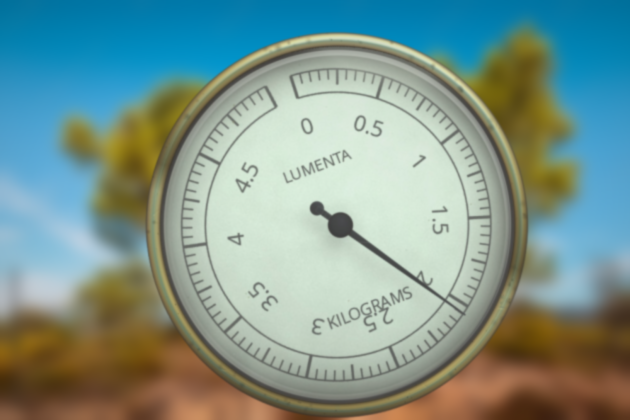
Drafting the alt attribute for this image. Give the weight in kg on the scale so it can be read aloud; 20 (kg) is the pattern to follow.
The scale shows 2.05 (kg)
